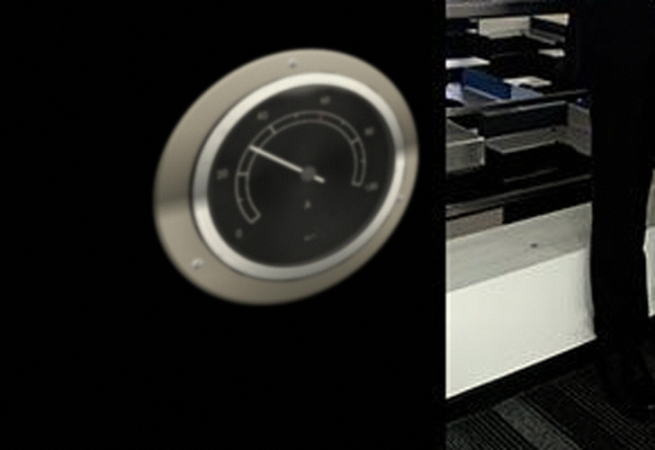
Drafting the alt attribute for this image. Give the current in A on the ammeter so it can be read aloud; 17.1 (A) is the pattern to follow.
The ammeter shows 30 (A)
